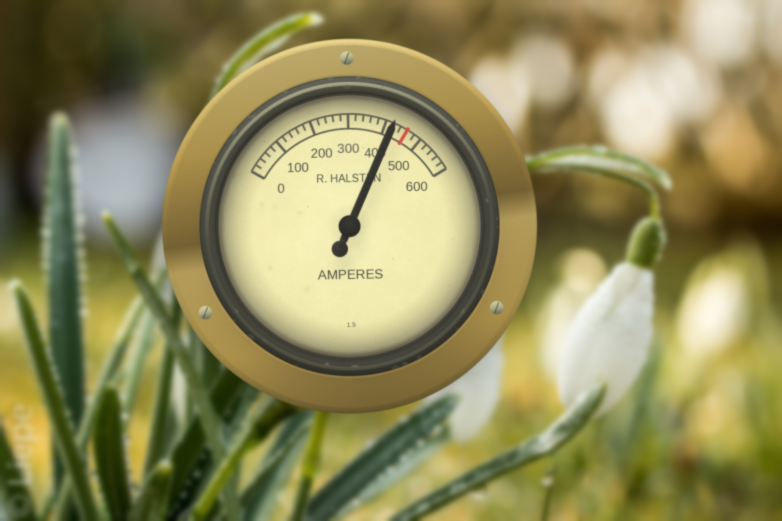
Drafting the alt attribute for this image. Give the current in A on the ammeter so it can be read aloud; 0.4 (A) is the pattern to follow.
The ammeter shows 420 (A)
